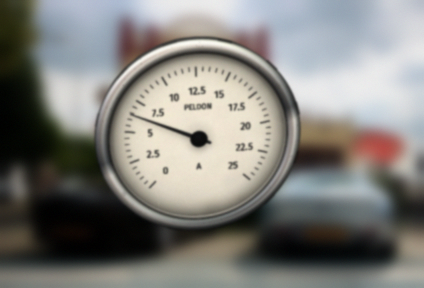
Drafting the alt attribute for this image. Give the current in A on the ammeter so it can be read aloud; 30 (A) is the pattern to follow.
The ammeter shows 6.5 (A)
